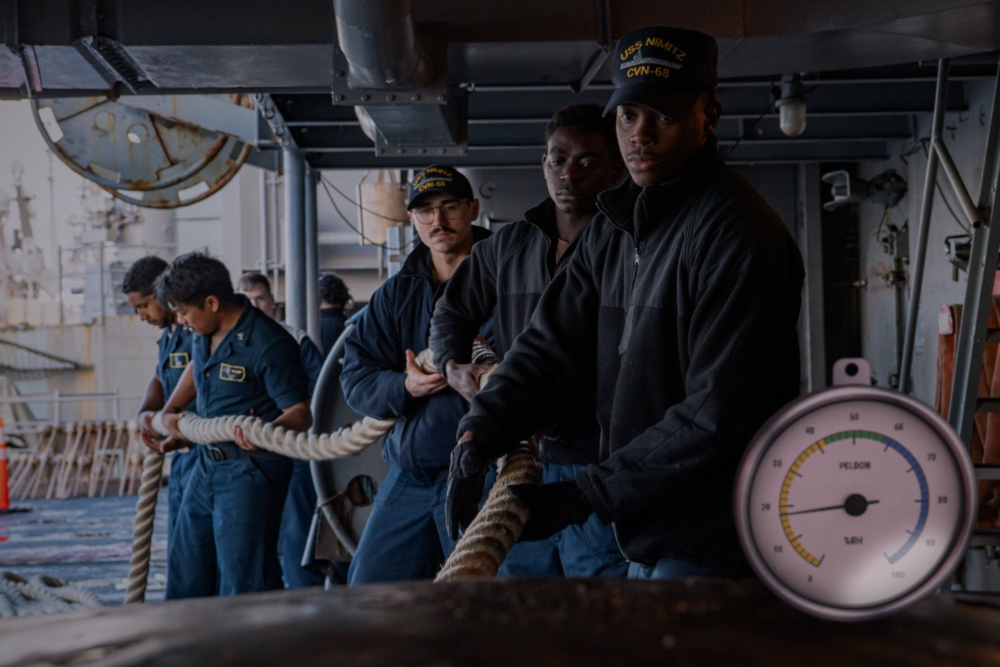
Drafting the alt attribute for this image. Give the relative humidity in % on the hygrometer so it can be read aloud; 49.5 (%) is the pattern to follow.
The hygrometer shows 18 (%)
